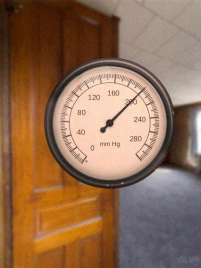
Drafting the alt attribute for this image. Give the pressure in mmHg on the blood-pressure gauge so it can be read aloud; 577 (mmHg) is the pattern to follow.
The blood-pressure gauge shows 200 (mmHg)
